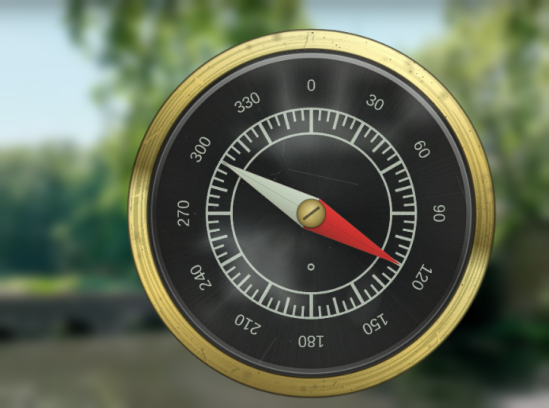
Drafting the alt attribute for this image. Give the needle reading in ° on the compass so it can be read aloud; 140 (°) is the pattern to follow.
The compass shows 120 (°)
